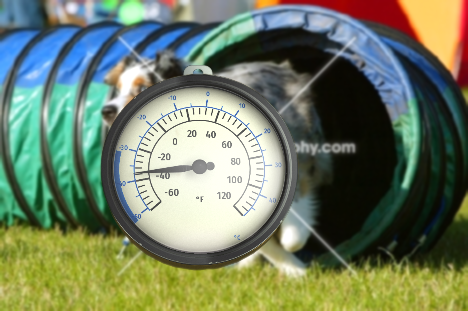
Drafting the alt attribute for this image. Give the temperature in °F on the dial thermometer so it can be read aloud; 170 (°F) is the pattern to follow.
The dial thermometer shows -36 (°F)
